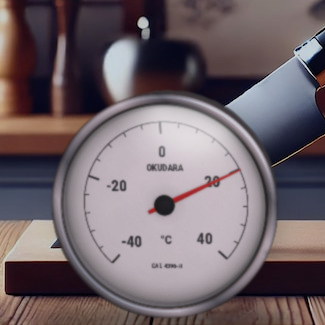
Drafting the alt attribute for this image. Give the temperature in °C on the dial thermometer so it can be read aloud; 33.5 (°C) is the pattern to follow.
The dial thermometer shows 20 (°C)
